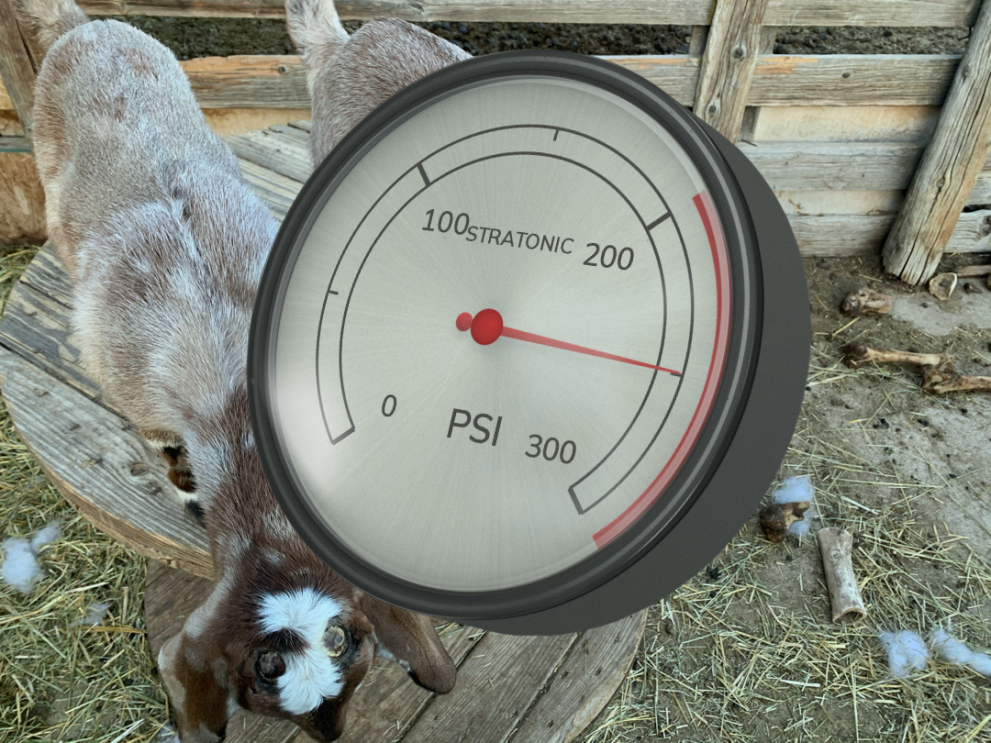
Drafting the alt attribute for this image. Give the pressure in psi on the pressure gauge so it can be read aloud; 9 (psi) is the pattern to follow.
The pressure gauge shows 250 (psi)
